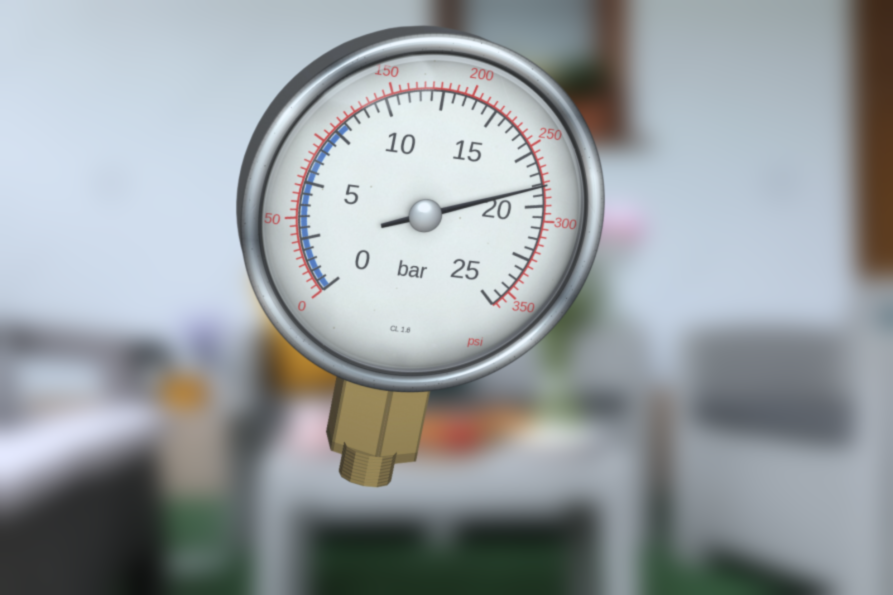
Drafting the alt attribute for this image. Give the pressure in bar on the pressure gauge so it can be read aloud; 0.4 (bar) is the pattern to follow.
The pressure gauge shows 19 (bar)
